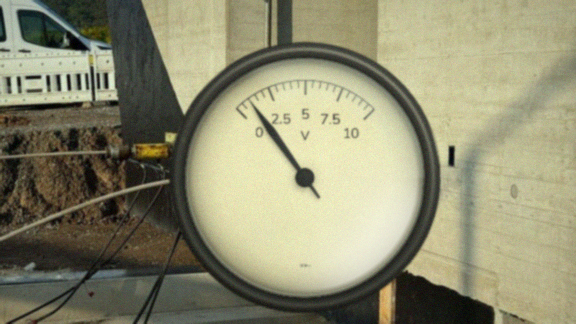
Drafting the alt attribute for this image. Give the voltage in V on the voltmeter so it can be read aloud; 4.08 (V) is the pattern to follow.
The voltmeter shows 1 (V)
